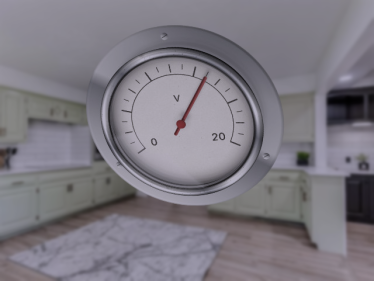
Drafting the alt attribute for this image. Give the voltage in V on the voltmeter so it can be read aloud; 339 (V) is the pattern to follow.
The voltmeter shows 13 (V)
